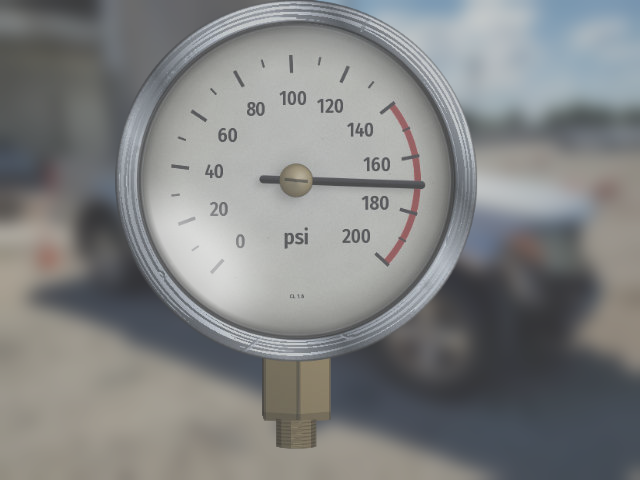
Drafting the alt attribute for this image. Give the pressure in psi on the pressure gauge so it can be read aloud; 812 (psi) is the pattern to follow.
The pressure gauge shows 170 (psi)
